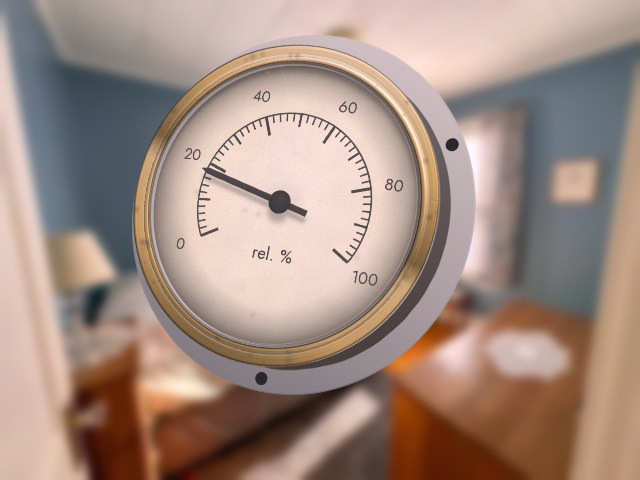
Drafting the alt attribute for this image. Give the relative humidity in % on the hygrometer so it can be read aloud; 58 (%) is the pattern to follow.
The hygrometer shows 18 (%)
